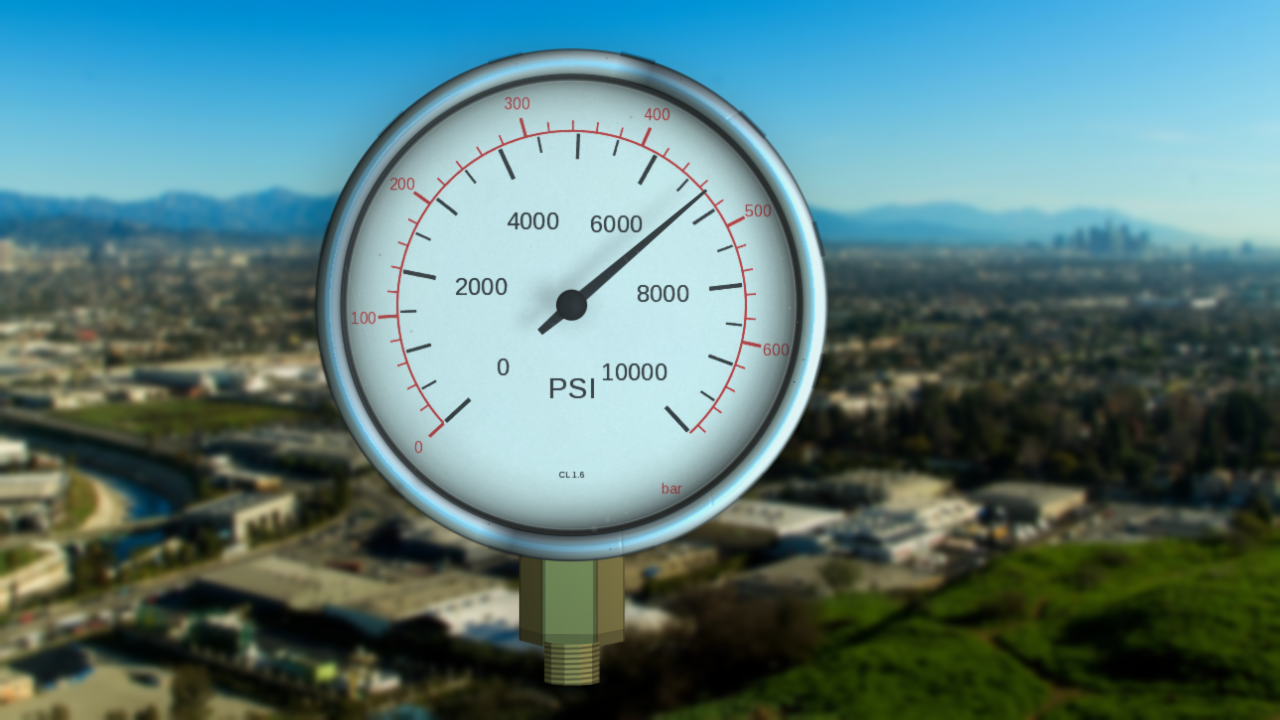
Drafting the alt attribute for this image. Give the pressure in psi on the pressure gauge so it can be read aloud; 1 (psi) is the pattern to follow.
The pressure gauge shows 6750 (psi)
